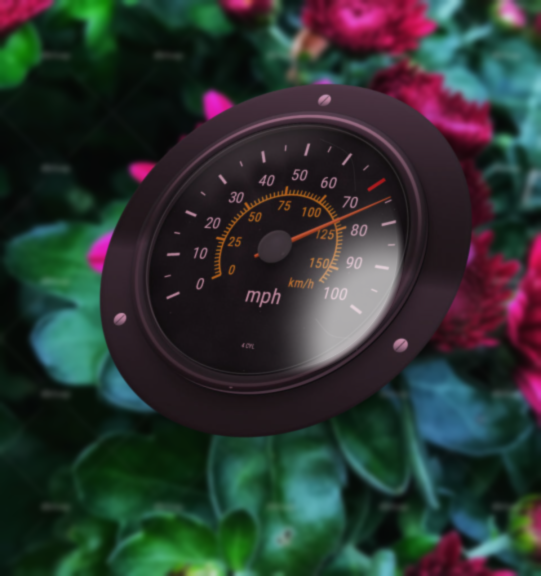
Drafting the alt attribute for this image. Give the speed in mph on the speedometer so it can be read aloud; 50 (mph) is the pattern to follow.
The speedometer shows 75 (mph)
